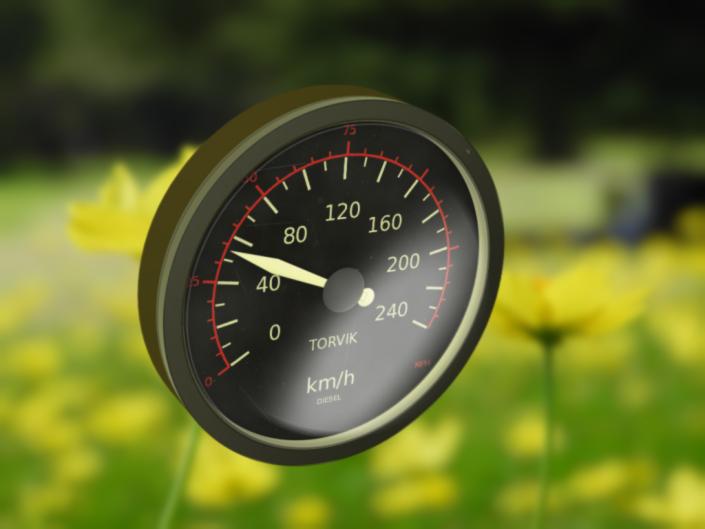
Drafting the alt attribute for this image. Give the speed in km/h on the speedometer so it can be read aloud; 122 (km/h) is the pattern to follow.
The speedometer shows 55 (km/h)
